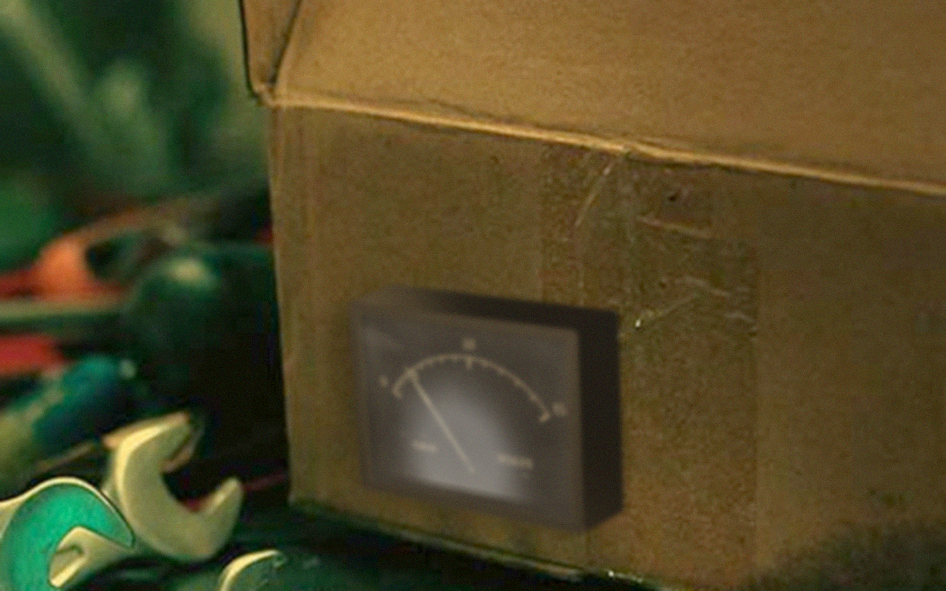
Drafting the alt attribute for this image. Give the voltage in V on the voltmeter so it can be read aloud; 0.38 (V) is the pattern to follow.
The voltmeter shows 5 (V)
